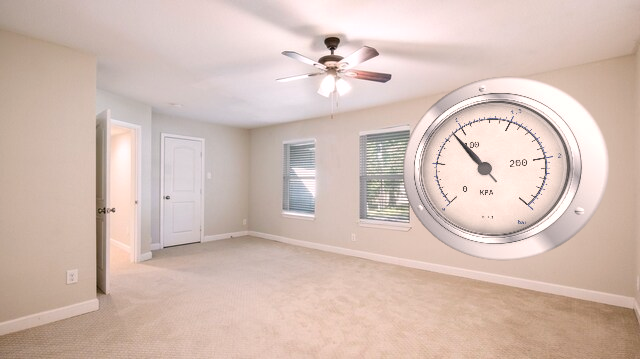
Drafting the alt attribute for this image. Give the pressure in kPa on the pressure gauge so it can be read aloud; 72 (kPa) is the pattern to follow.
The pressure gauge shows 90 (kPa)
